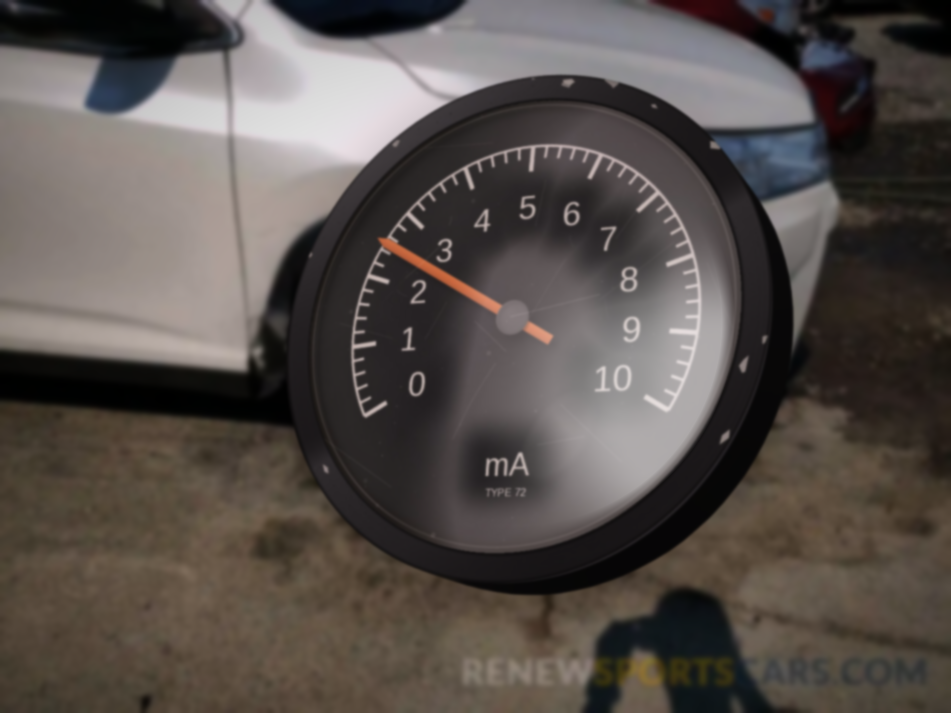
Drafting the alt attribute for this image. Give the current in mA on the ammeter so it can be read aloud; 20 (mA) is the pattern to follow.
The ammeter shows 2.5 (mA)
